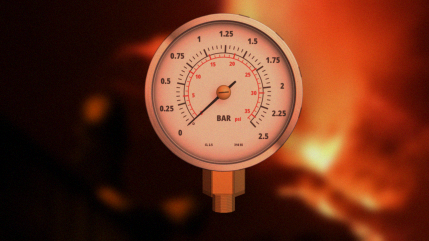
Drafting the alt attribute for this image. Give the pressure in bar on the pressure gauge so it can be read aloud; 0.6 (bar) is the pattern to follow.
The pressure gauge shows 0 (bar)
